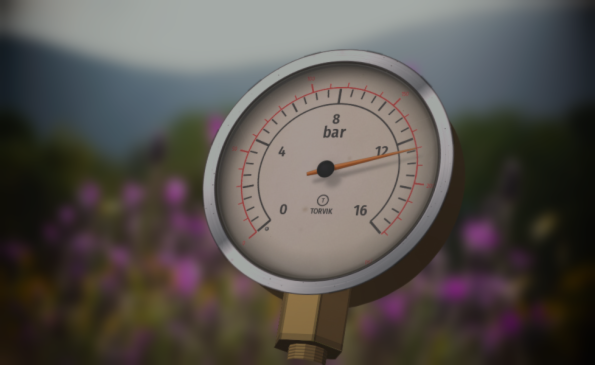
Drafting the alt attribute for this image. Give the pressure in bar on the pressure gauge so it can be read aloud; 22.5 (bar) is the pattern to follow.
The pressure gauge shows 12.5 (bar)
